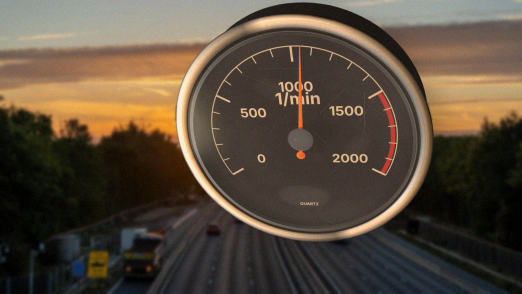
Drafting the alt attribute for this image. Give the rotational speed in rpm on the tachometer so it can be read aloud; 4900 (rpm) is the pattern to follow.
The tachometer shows 1050 (rpm)
